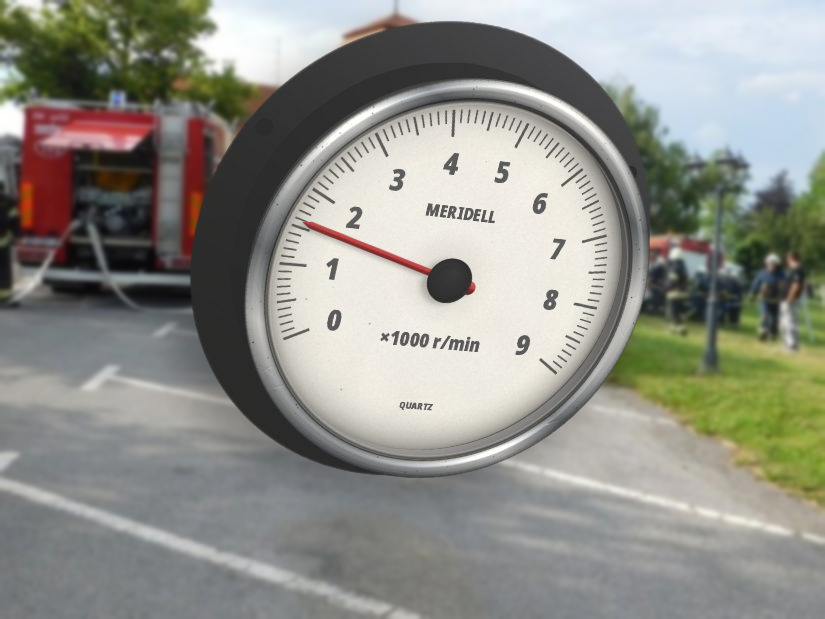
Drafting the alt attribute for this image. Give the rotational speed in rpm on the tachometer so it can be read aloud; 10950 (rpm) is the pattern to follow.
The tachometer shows 1600 (rpm)
